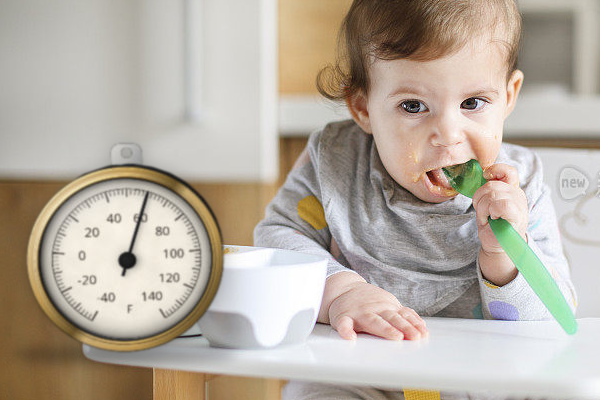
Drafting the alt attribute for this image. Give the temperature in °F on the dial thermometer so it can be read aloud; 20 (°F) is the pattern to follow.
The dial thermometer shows 60 (°F)
